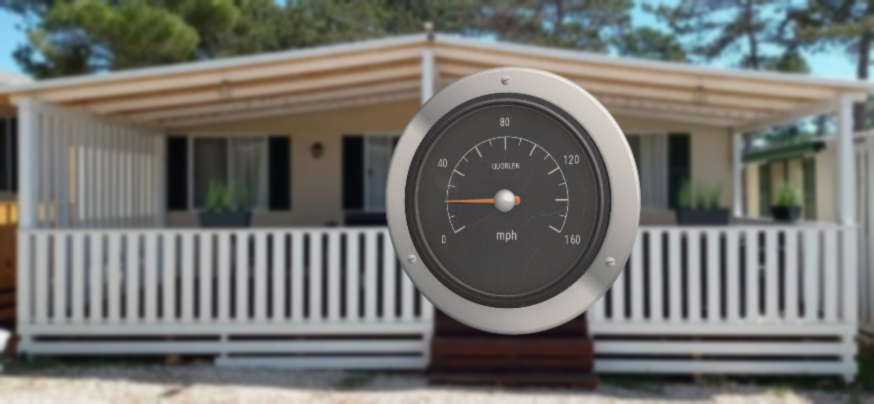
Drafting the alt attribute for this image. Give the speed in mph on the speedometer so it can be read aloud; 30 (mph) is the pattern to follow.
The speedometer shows 20 (mph)
